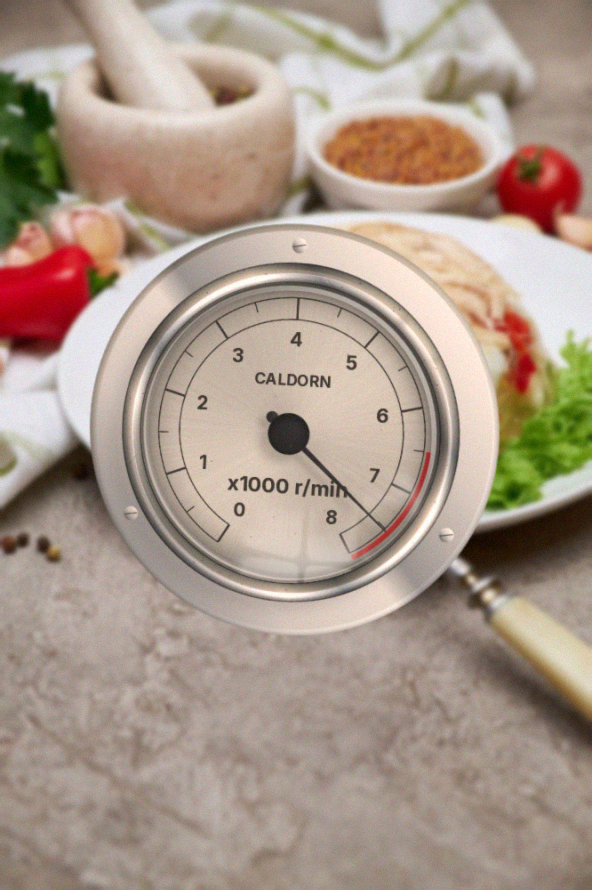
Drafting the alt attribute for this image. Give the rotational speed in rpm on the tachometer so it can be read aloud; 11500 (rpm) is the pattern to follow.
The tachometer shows 7500 (rpm)
